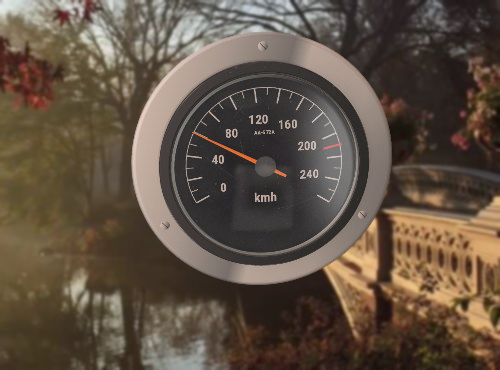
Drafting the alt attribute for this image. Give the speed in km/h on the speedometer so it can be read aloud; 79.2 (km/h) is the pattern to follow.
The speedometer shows 60 (km/h)
